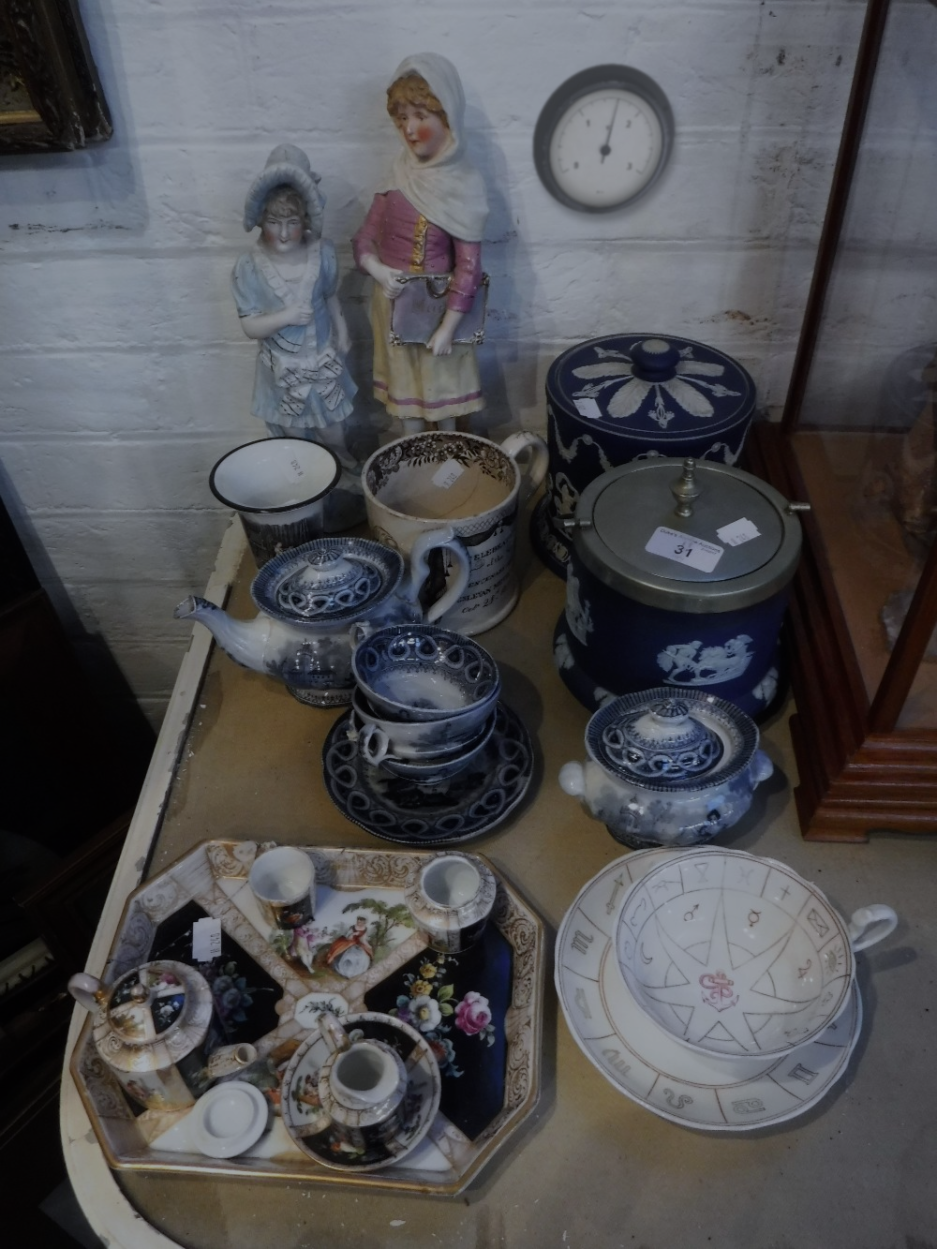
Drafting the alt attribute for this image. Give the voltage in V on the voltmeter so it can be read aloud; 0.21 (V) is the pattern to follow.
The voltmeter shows 1.6 (V)
